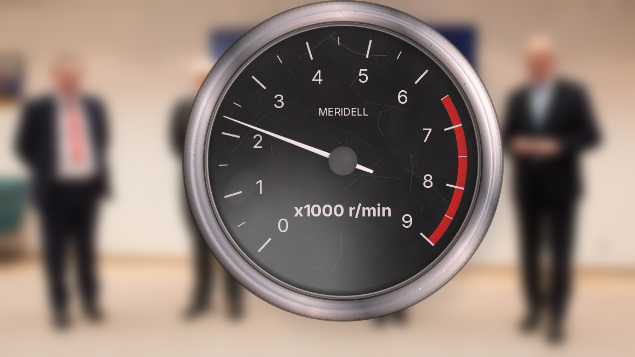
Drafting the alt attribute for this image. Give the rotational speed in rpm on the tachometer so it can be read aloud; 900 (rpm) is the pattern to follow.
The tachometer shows 2250 (rpm)
